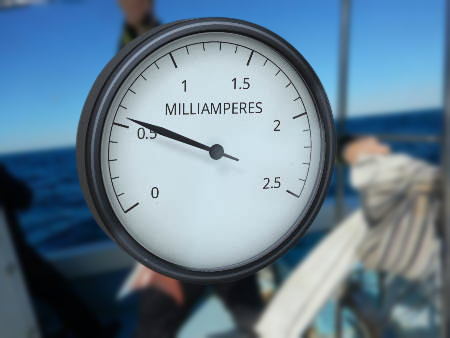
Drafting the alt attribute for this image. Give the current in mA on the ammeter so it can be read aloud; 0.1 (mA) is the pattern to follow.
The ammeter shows 0.55 (mA)
